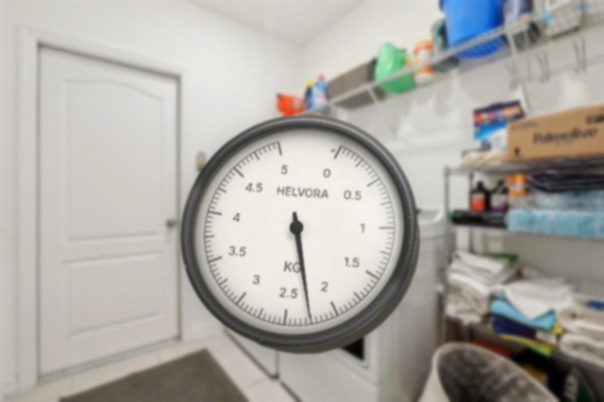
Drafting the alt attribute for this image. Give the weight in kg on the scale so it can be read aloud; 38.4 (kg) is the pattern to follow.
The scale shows 2.25 (kg)
